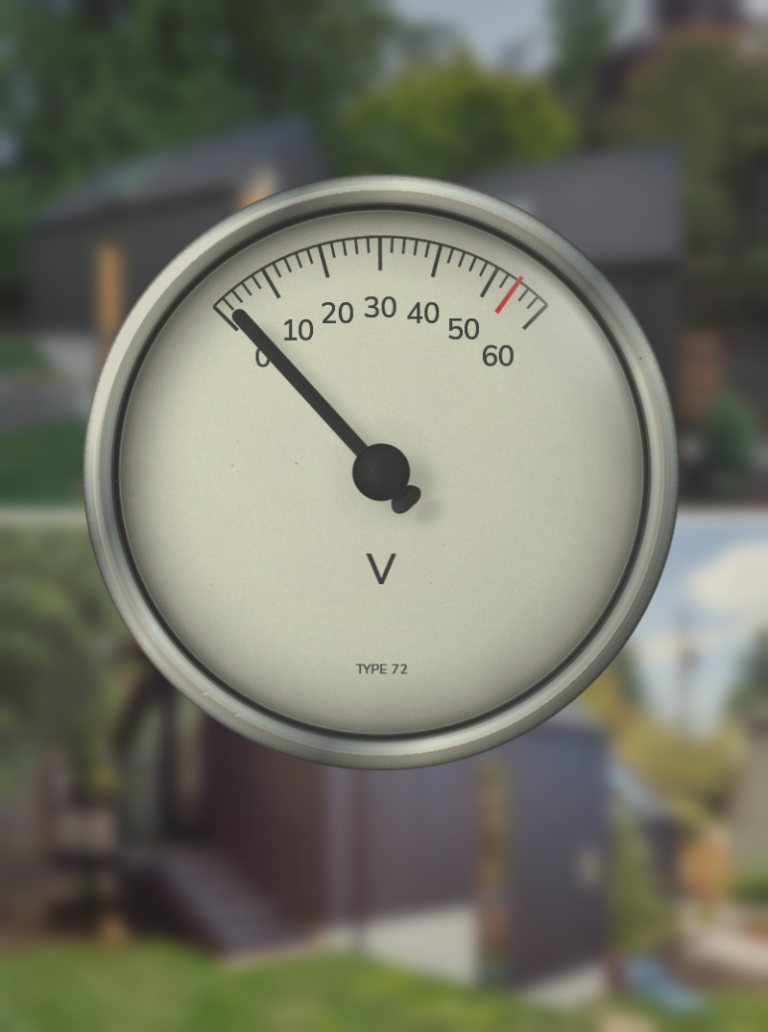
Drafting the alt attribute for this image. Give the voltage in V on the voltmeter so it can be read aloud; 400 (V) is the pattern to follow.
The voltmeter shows 2 (V)
